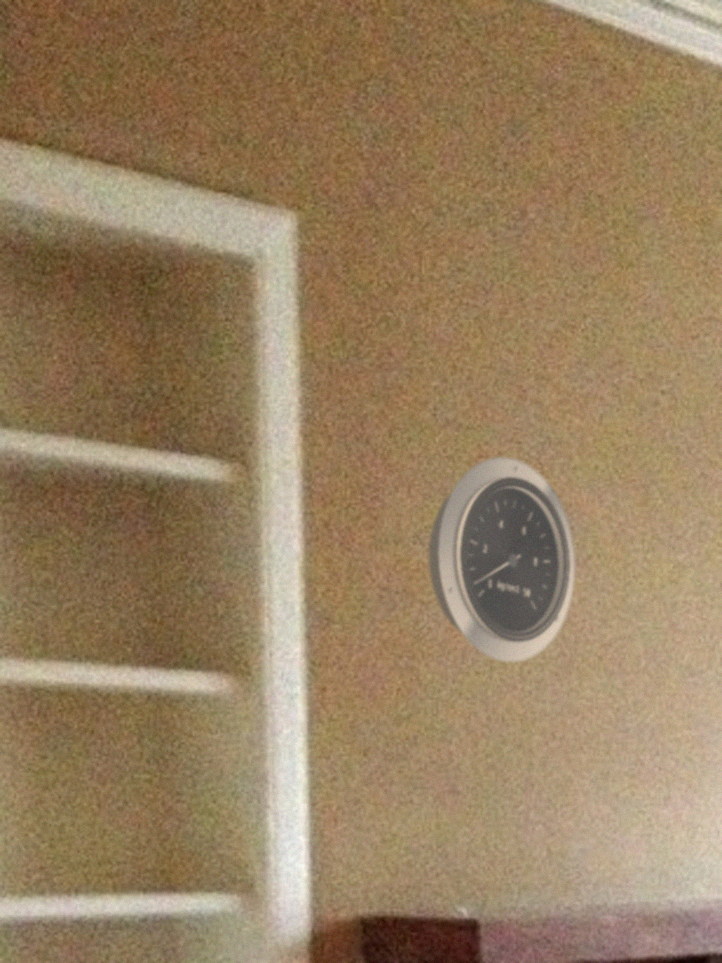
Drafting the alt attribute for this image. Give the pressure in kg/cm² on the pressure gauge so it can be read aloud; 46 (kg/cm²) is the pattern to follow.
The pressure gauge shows 0.5 (kg/cm²)
